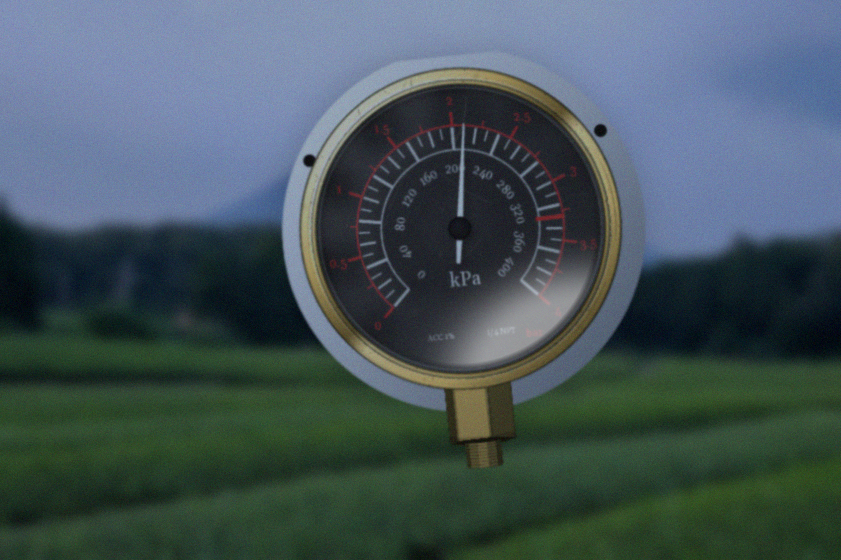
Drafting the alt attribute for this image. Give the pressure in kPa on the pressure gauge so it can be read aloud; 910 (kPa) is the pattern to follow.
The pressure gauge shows 210 (kPa)
